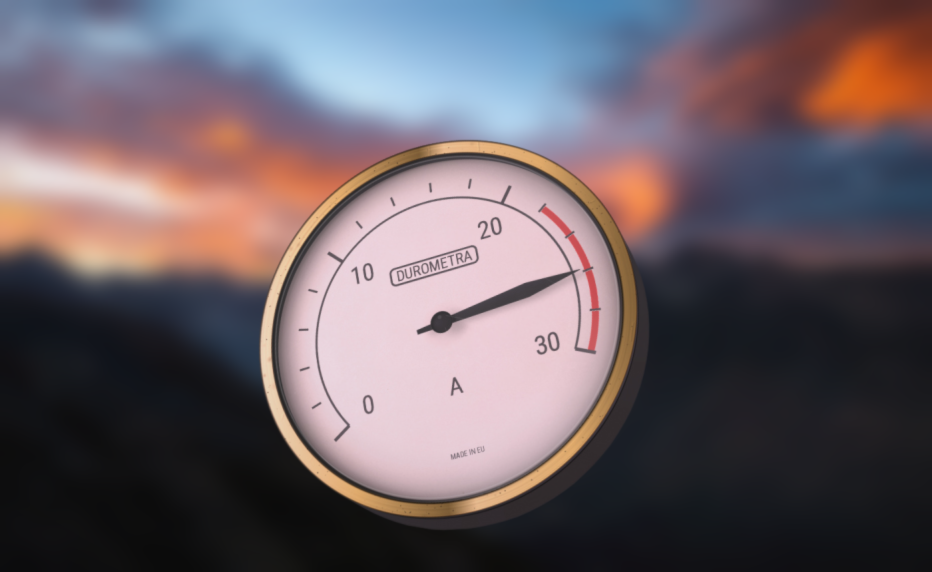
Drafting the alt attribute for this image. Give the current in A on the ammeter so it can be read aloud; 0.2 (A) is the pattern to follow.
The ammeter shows 26 (A)
